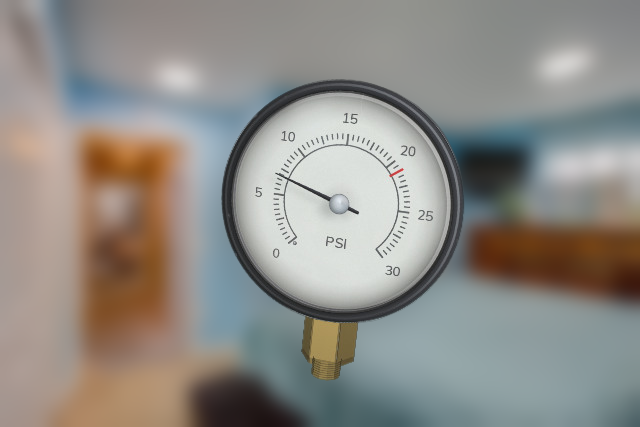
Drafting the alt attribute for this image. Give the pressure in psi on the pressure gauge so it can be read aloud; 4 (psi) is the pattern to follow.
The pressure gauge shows 7 (psi)
